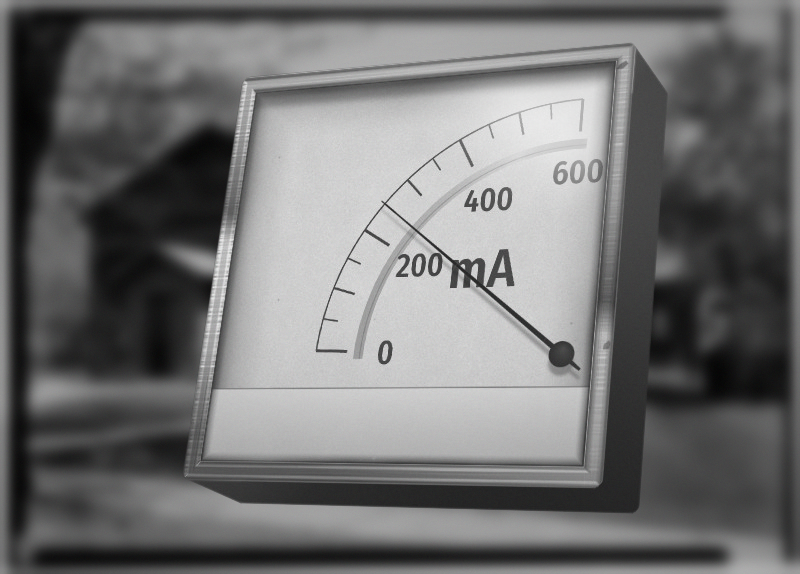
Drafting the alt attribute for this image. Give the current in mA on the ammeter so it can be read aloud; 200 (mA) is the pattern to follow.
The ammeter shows 250 (mA)
